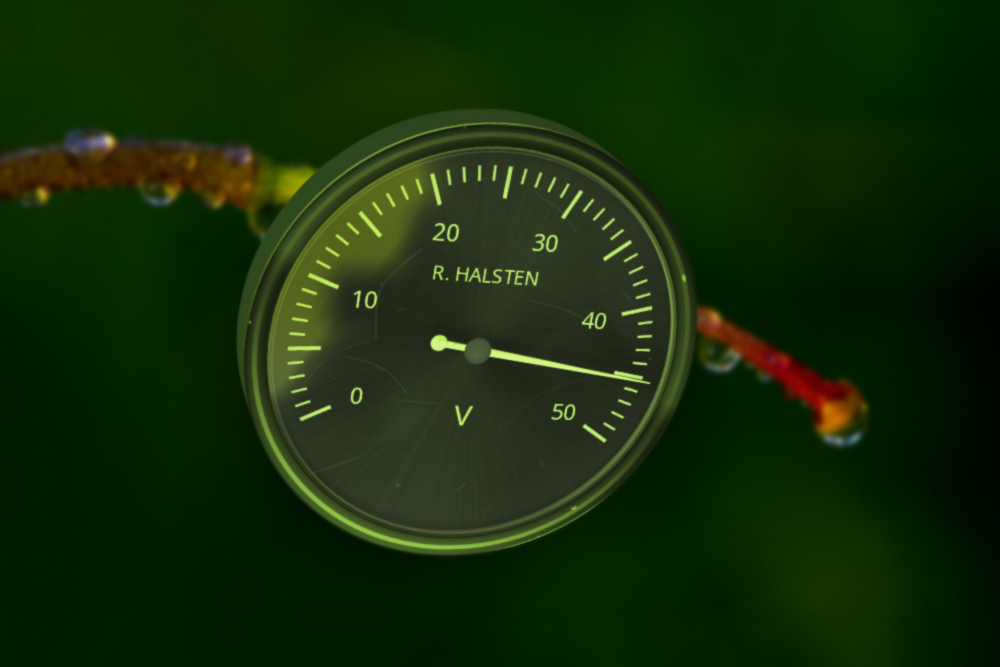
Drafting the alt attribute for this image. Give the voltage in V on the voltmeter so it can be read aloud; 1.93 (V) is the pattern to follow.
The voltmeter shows 45 (V)
